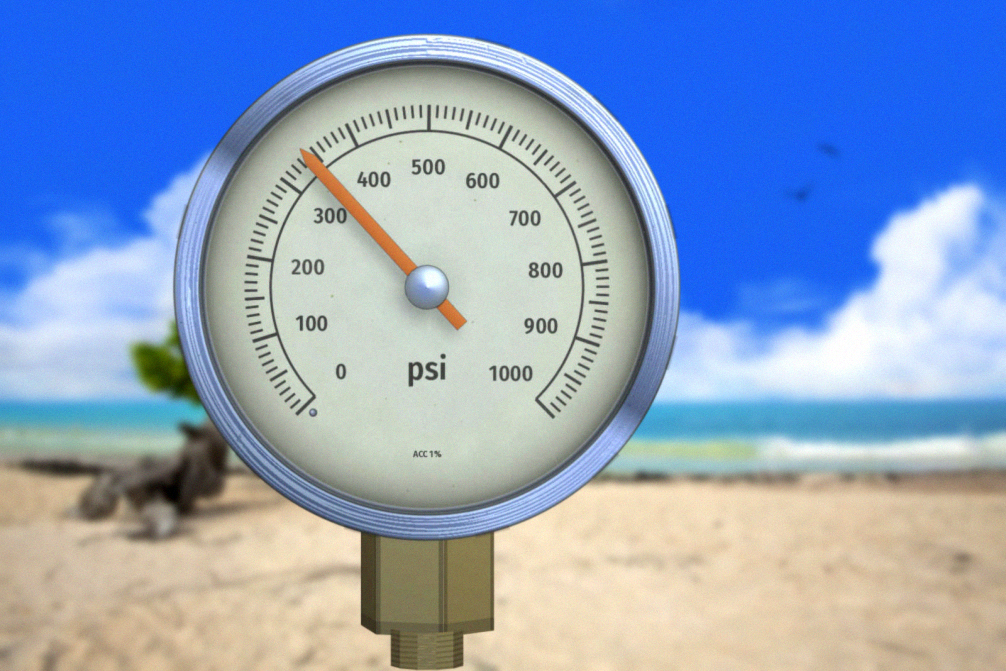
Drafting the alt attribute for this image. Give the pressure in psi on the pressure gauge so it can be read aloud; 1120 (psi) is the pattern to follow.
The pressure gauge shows 340 (psi)
